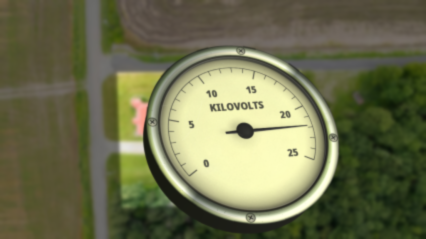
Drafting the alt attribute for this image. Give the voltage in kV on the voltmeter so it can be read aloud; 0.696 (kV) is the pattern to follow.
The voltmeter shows 22 (kV)
